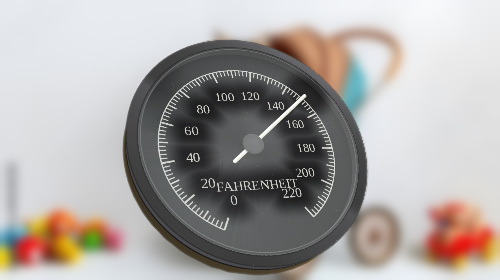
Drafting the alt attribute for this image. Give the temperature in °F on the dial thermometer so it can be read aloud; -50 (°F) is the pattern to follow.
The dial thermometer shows 150 (°F)
